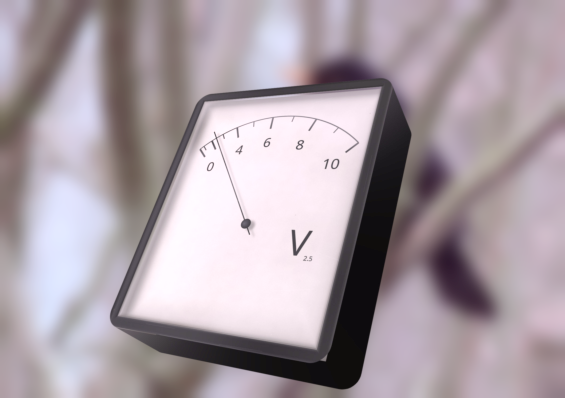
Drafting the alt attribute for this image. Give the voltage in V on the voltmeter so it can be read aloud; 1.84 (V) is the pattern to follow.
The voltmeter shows 2.5 (V)
